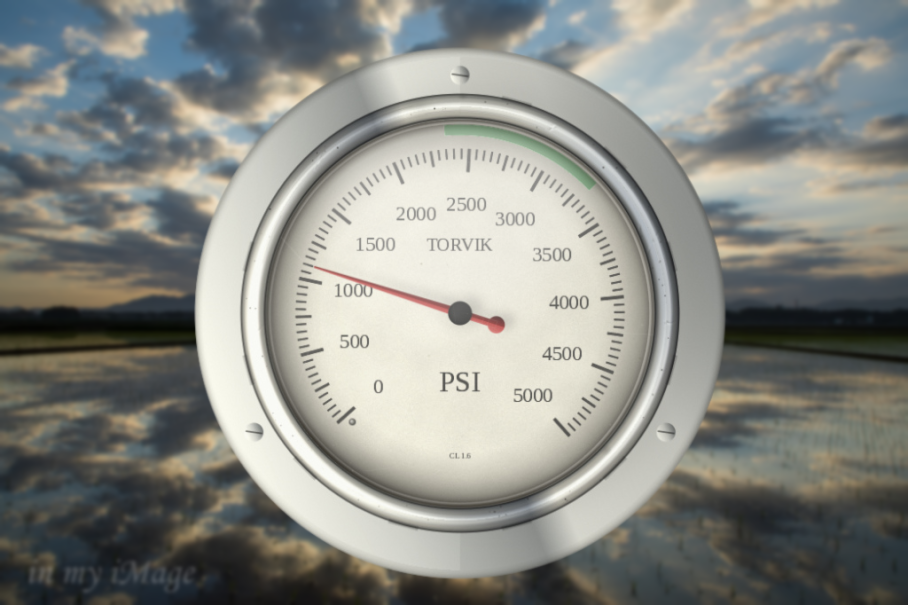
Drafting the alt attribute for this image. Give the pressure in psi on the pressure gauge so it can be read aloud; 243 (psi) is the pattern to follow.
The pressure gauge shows 1100 (psi)
